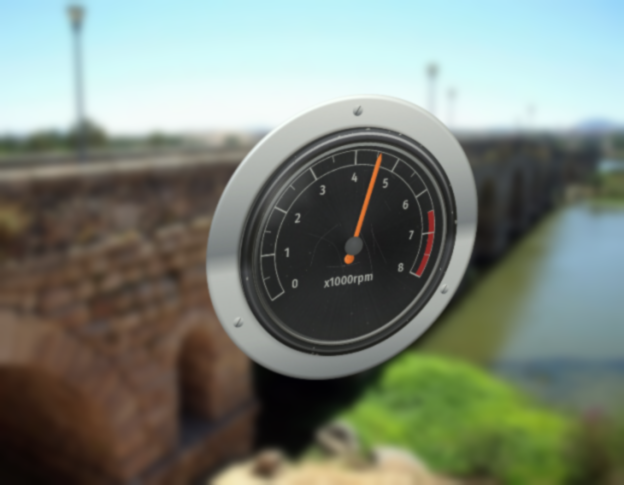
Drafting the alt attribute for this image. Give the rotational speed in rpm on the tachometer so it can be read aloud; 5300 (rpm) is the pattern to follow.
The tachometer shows 4500 (rpm)
